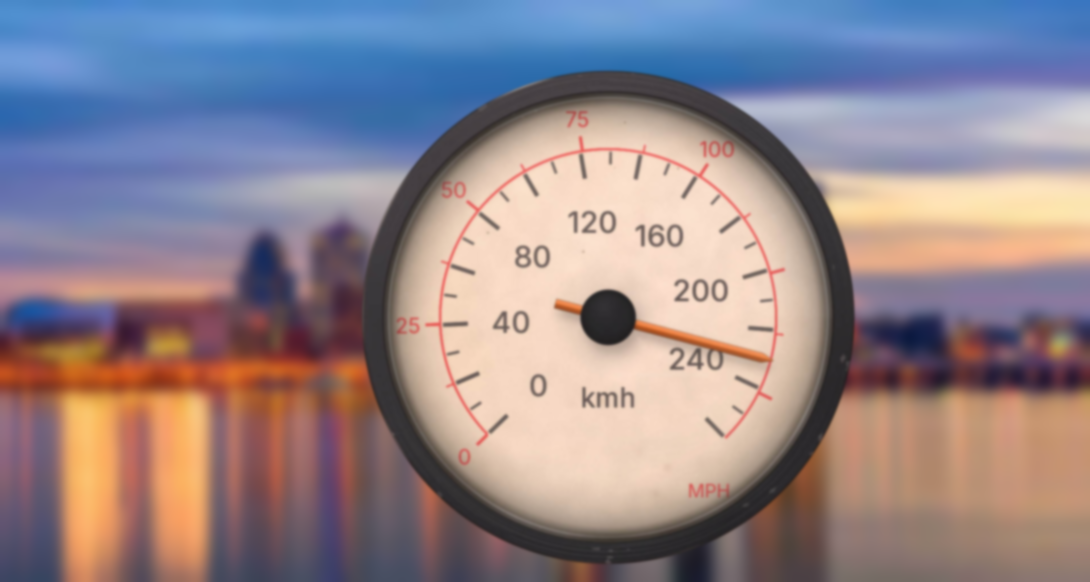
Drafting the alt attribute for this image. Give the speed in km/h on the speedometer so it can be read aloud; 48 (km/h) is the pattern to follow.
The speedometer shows 230 (km/h)
